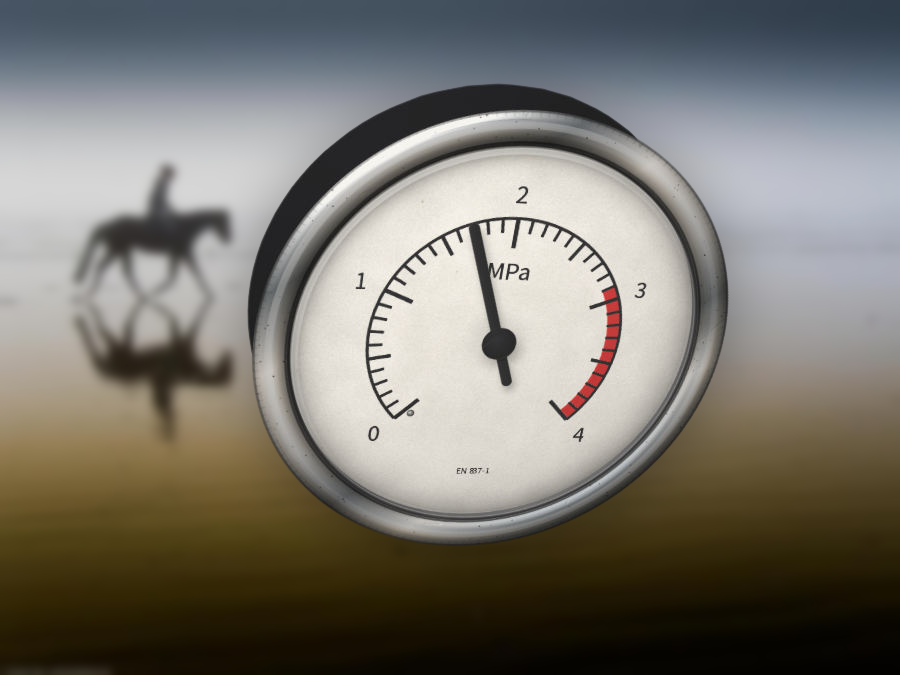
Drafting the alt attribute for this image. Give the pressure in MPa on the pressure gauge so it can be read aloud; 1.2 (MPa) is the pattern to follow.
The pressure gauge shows 1.7 (MPa)
